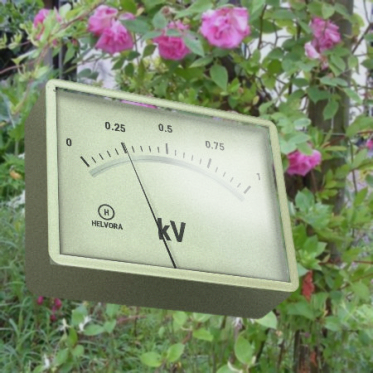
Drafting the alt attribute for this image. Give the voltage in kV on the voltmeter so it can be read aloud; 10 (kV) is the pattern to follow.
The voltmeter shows 0.25 (kV)
